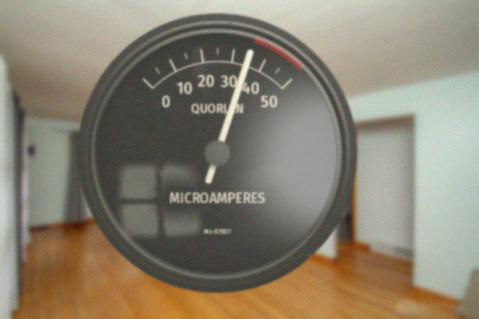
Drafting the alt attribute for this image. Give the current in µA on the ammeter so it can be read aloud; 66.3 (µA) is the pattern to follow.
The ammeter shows 35 (µA)
